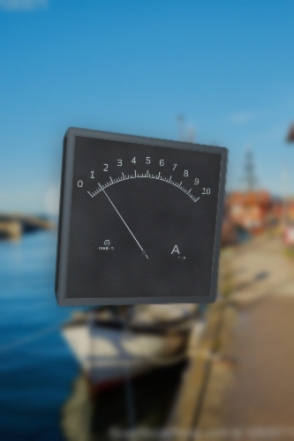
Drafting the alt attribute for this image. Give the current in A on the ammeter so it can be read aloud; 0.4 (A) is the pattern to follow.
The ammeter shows 1 (A)
